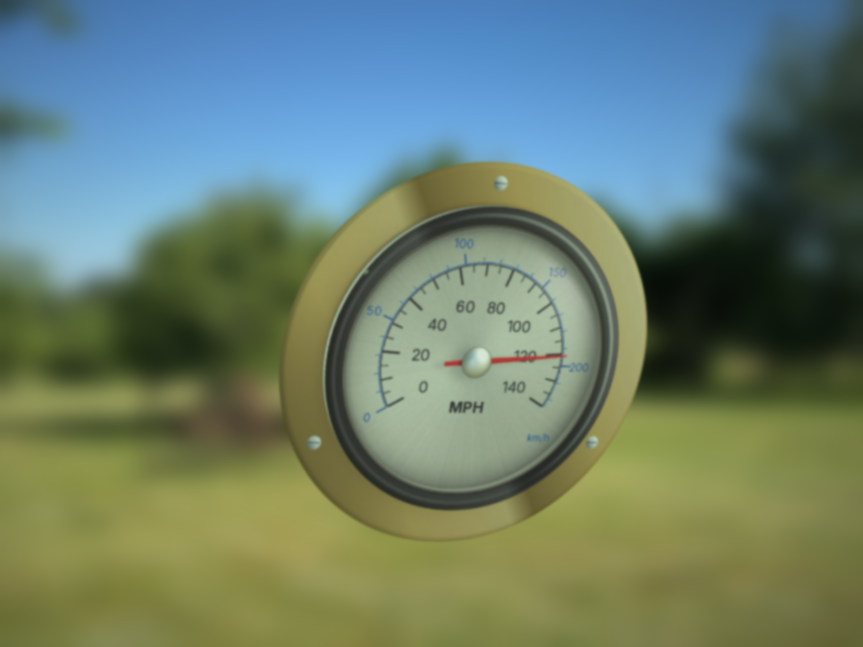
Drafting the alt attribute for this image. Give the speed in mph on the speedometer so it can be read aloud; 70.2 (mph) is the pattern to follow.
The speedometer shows 120 (mph)
